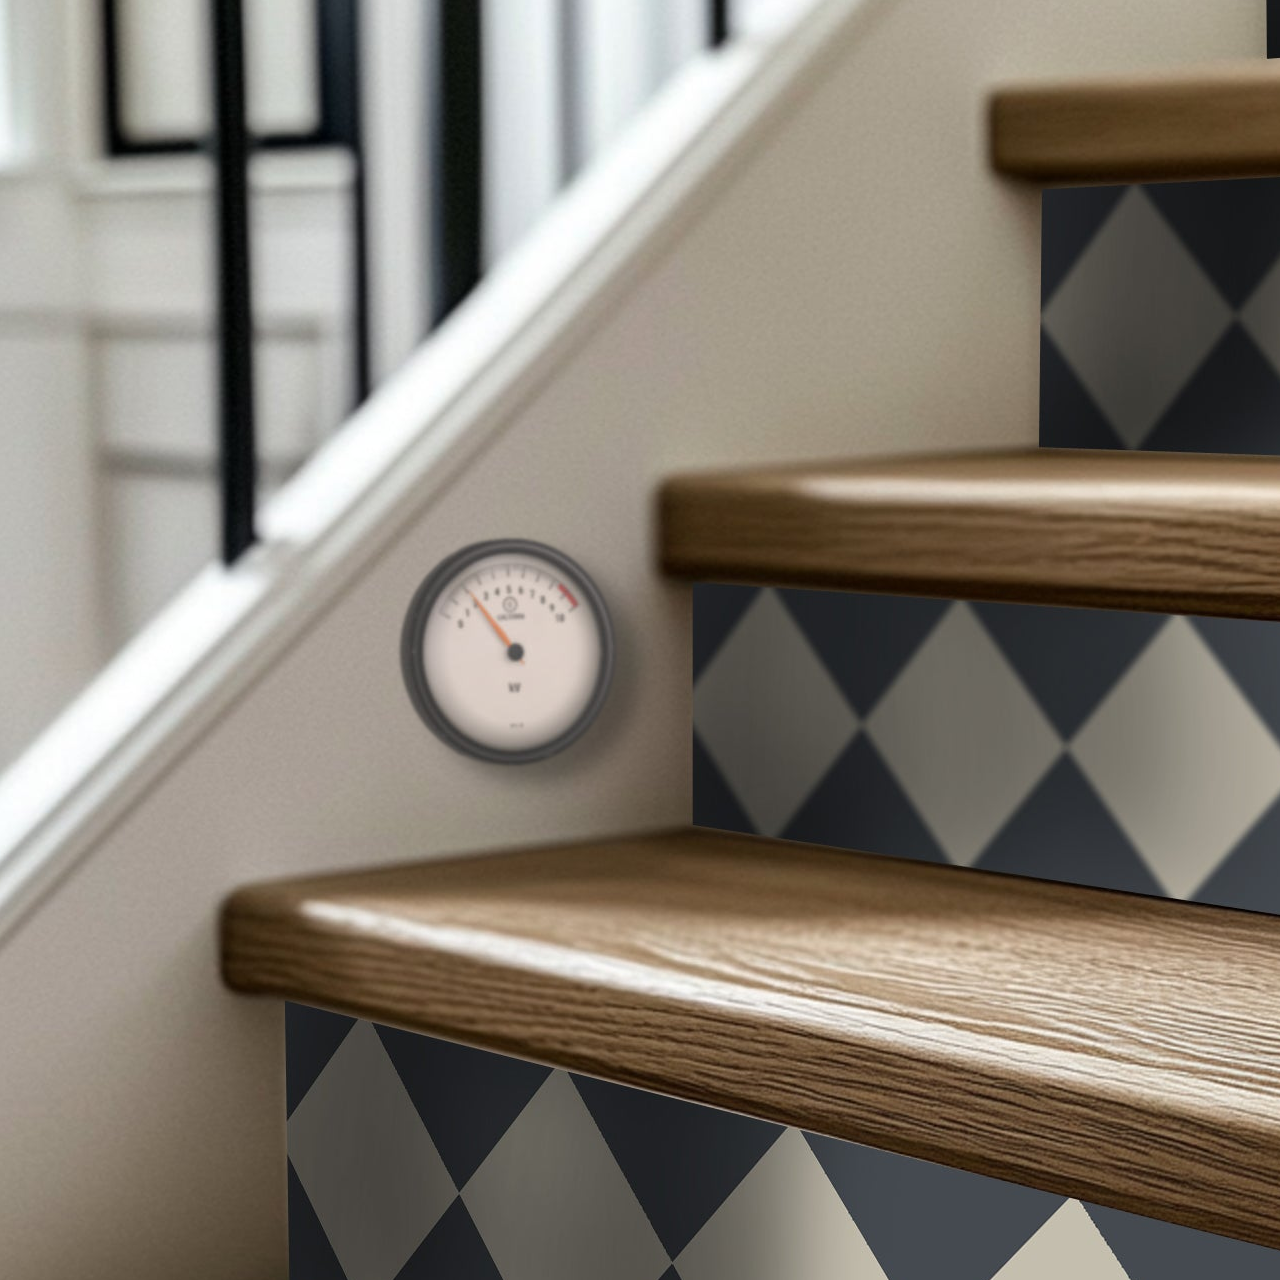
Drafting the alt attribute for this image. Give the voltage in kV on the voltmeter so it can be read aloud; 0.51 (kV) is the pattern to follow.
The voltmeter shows 2 (kV)
